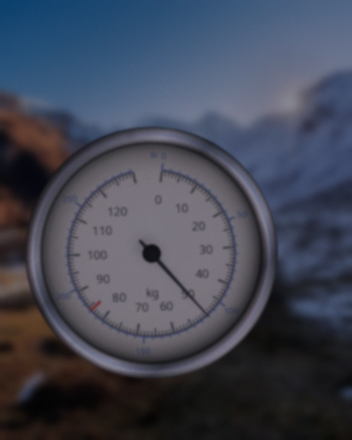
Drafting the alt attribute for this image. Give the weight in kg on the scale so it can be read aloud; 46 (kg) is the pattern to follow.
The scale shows 50 (kg)
